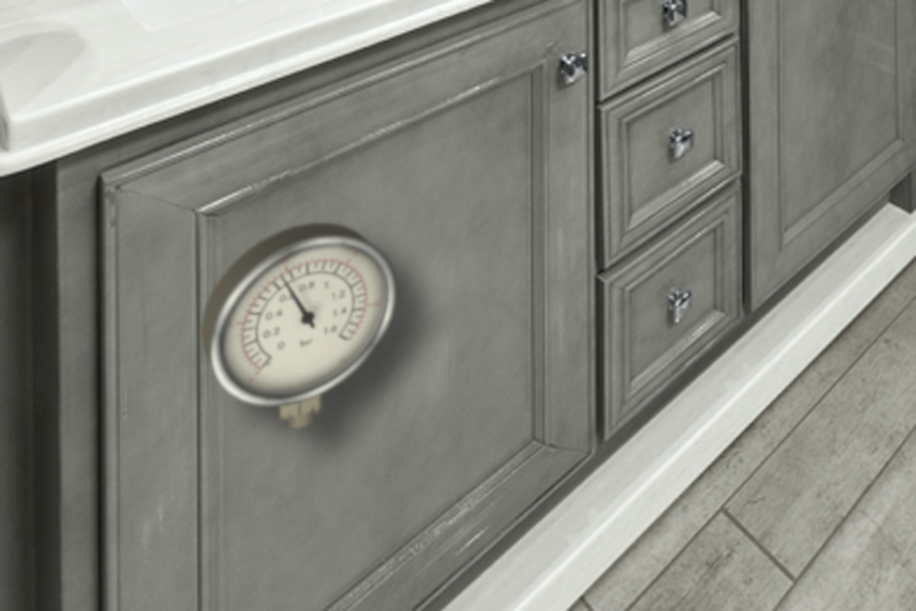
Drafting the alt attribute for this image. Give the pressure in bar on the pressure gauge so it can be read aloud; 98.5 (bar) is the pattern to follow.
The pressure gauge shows 0.65 (bar)
